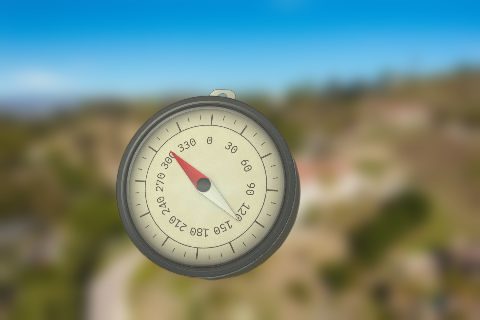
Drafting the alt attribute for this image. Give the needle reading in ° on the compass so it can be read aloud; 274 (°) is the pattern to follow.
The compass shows 310 (°)
